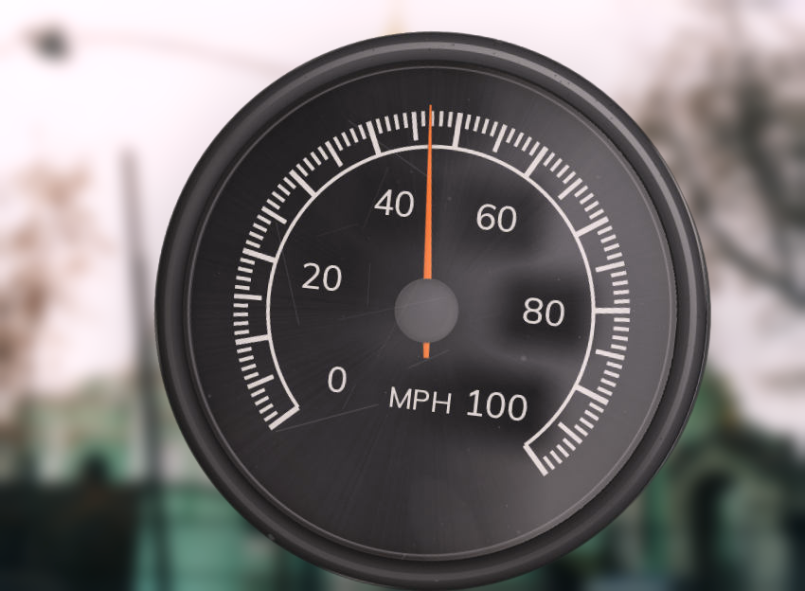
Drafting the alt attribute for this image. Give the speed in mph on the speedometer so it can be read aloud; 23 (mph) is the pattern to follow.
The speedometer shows 47 (mph)
